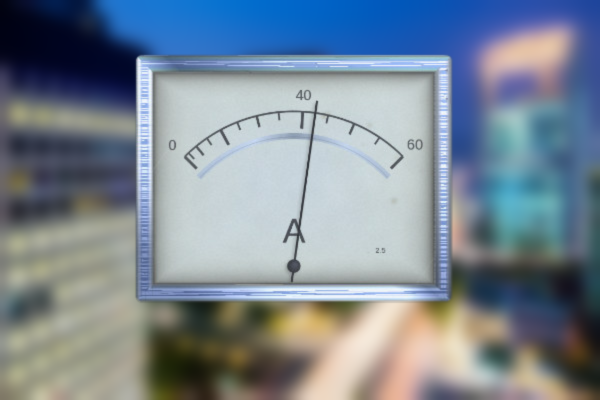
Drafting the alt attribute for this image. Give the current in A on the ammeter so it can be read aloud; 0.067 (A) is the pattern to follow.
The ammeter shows 42.5 (A)
